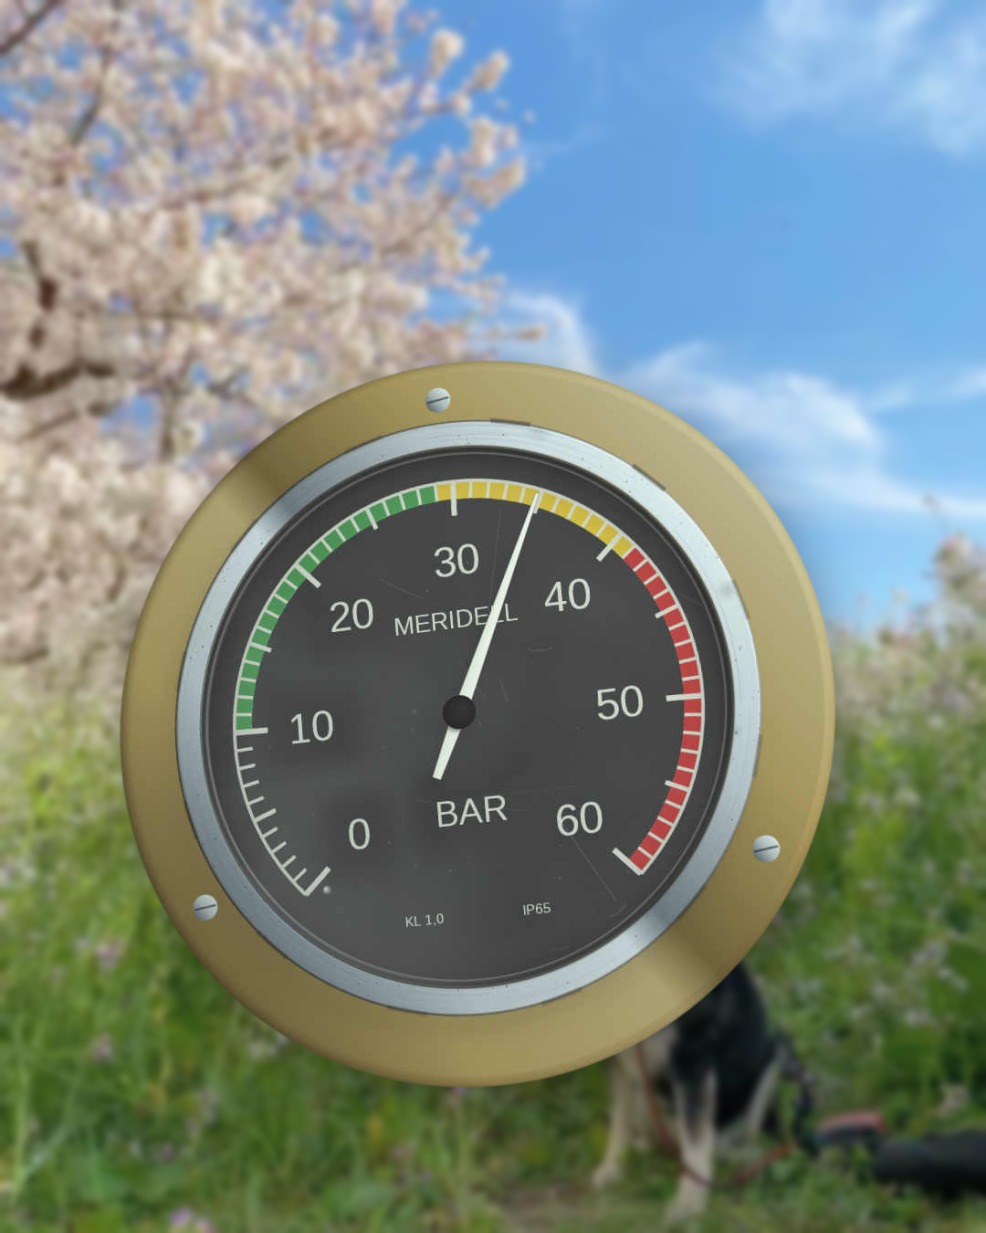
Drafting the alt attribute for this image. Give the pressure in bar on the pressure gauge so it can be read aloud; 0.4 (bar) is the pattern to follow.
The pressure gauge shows 35 (bar)
